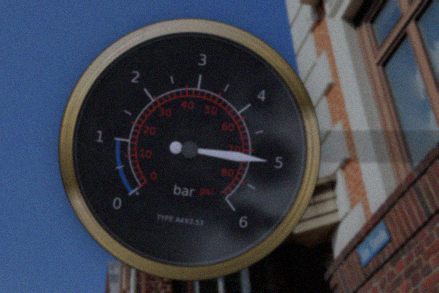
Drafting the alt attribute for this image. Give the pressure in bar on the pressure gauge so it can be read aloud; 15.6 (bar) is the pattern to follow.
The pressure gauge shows 5 (bar)
